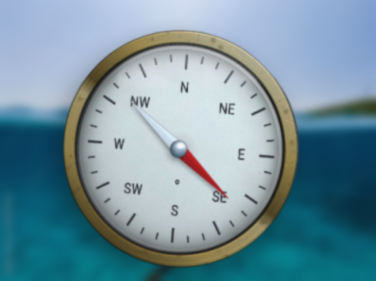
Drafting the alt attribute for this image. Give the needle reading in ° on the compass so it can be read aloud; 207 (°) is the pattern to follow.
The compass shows 130 (°)
